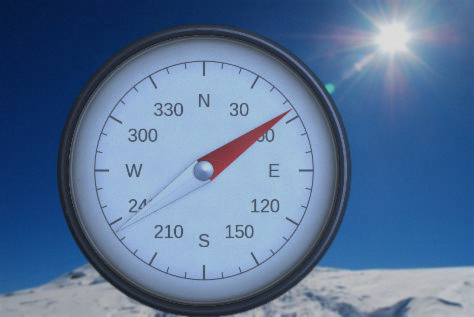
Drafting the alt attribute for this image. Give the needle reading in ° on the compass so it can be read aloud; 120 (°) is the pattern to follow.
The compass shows 55 (°)
